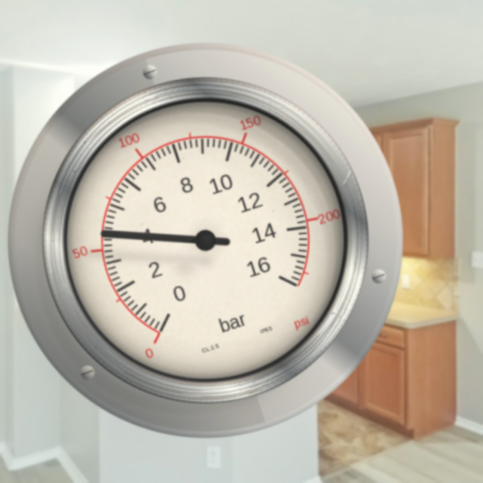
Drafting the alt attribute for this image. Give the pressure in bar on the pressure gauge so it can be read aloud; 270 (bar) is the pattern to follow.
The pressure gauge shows 4 (bar)
